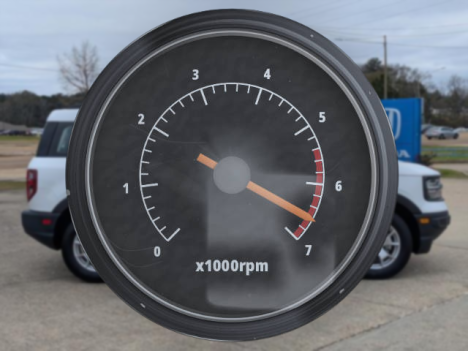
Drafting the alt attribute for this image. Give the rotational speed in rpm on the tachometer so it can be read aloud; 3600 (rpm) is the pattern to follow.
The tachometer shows 6600 (rpm)
